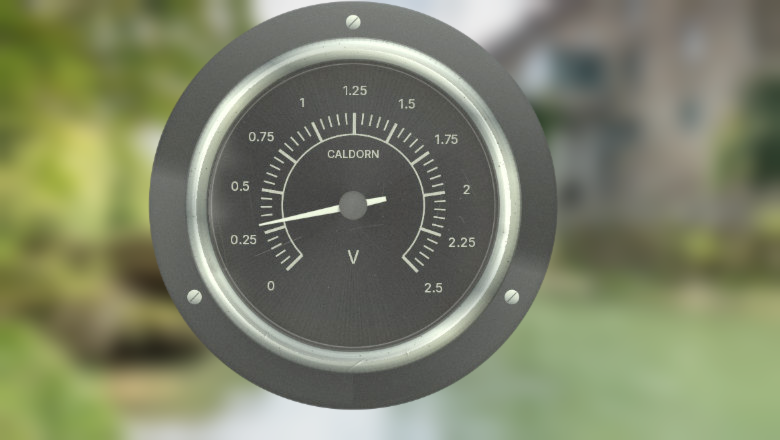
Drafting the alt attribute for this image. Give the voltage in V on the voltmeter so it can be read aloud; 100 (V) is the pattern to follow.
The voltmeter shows 0.3 (V)
